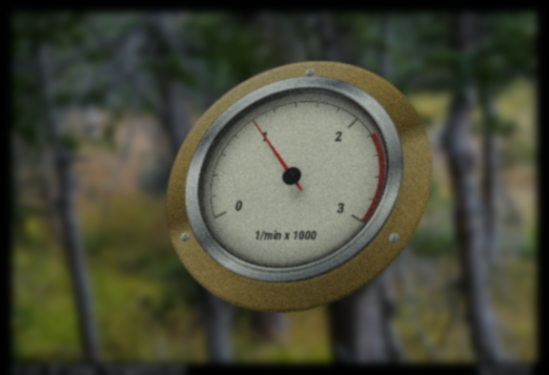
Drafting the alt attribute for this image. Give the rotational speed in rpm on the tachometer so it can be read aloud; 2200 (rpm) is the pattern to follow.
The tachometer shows 1000 (rpm)
